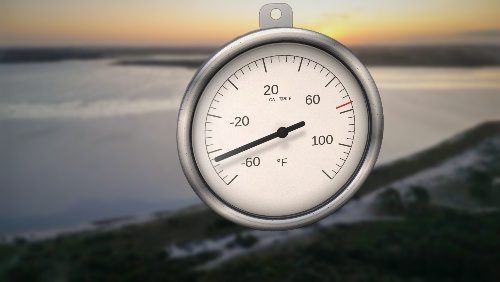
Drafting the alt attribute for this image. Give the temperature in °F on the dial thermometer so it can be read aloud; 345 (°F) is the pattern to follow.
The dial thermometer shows -44 (°F)
